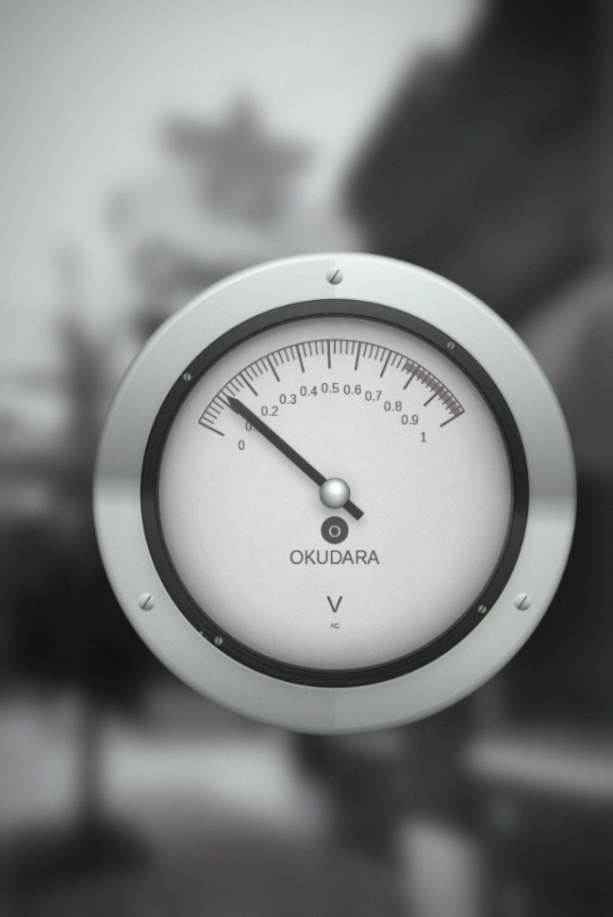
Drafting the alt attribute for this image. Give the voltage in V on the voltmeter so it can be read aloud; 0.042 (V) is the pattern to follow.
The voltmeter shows 0.12 (V)
